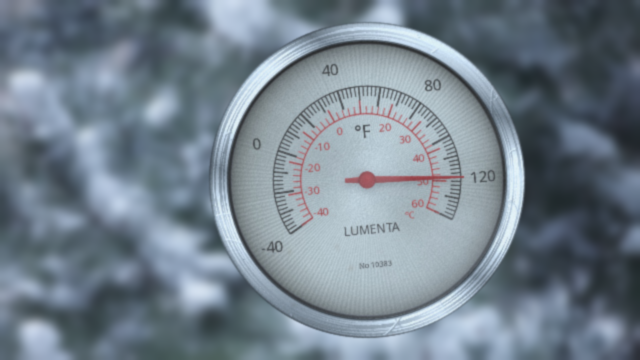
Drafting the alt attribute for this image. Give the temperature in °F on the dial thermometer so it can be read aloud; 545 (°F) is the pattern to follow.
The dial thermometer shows 120 (°F)
